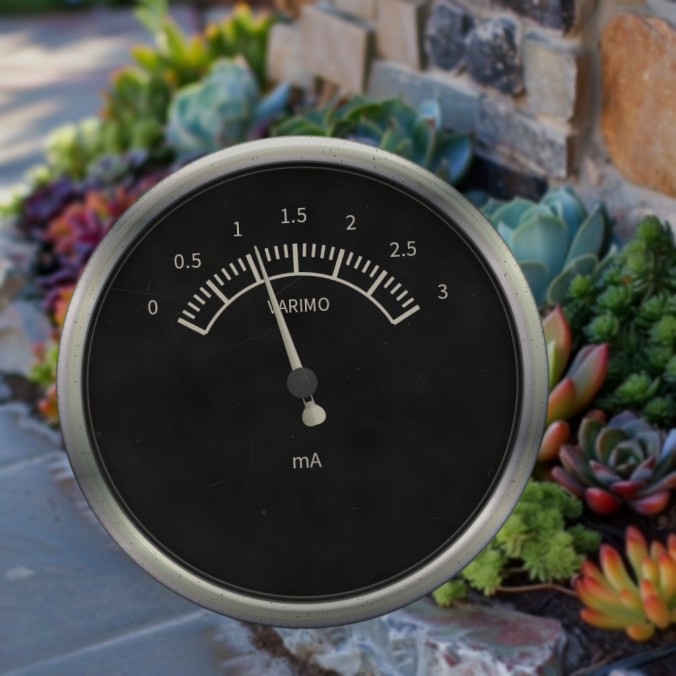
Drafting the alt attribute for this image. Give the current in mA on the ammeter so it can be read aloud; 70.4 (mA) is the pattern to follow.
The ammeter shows 1.1 (mA)
